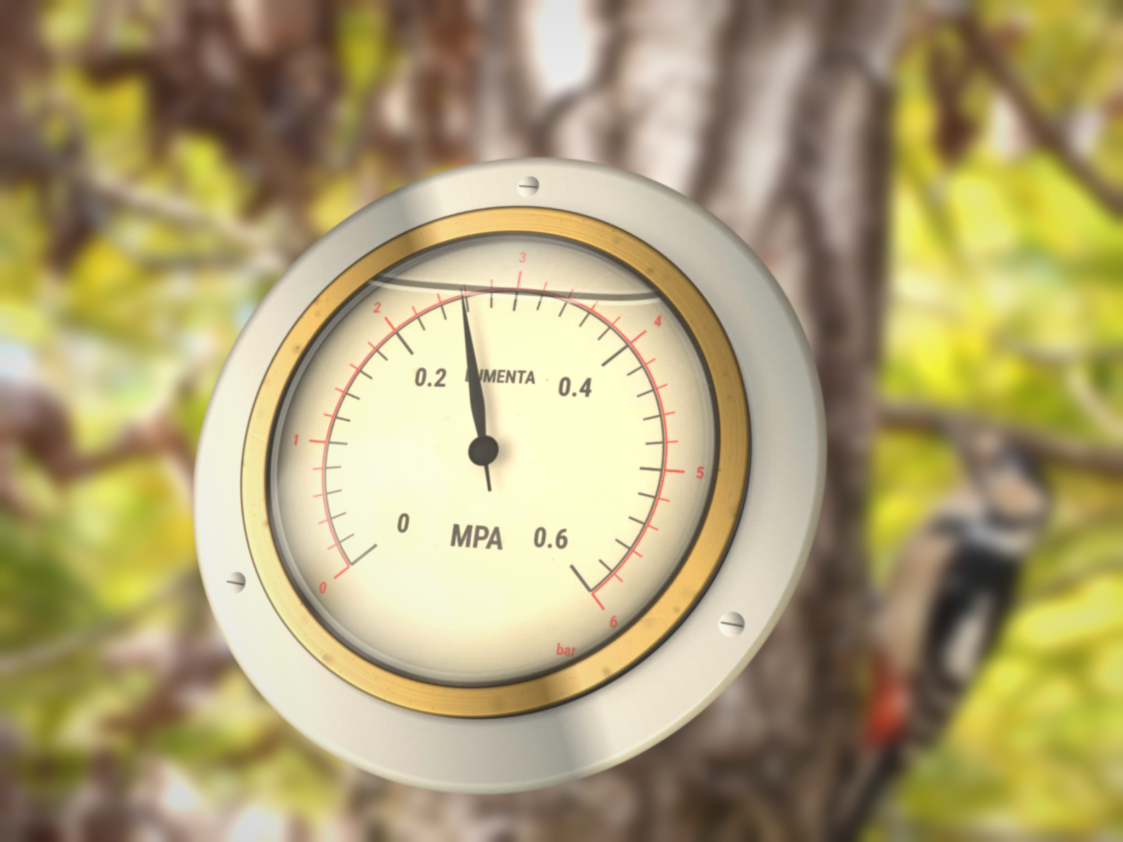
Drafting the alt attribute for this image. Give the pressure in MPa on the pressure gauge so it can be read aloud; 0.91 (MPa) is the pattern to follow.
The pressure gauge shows 0.26 (MPa)
